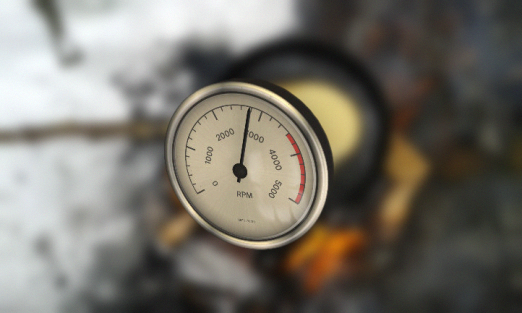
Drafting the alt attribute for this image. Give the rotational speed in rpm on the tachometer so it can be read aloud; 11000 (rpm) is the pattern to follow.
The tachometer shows 2800 (rpm)
